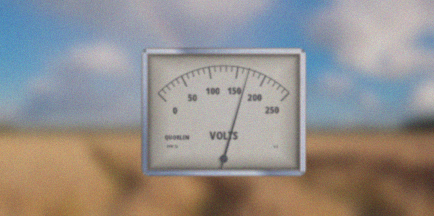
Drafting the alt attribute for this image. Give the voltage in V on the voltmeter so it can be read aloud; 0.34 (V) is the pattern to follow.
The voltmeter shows 170 (V)
